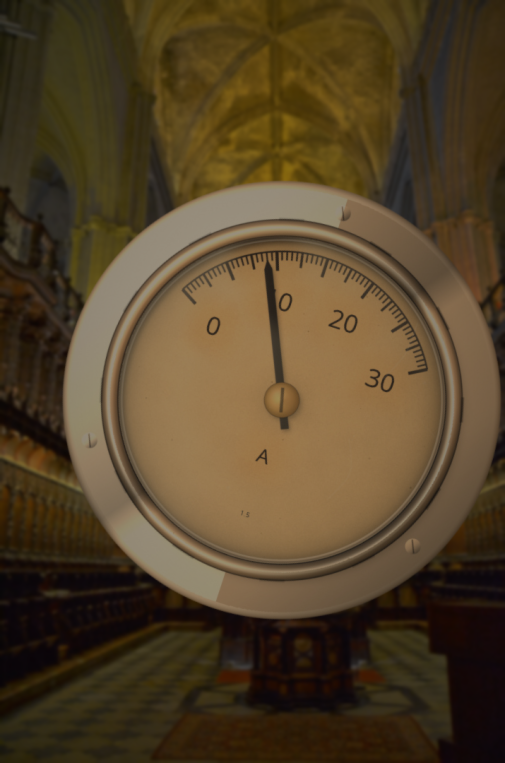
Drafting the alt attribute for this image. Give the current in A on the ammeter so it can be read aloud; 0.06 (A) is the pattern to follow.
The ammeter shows 9 (A)
